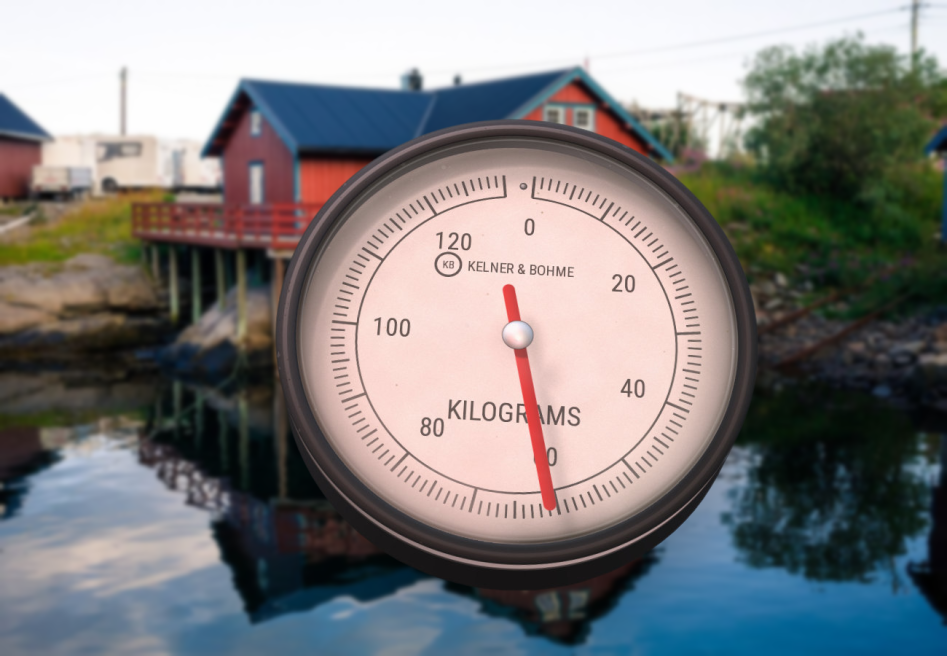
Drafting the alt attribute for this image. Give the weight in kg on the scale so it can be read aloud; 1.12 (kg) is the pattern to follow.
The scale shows 61 (kg)
